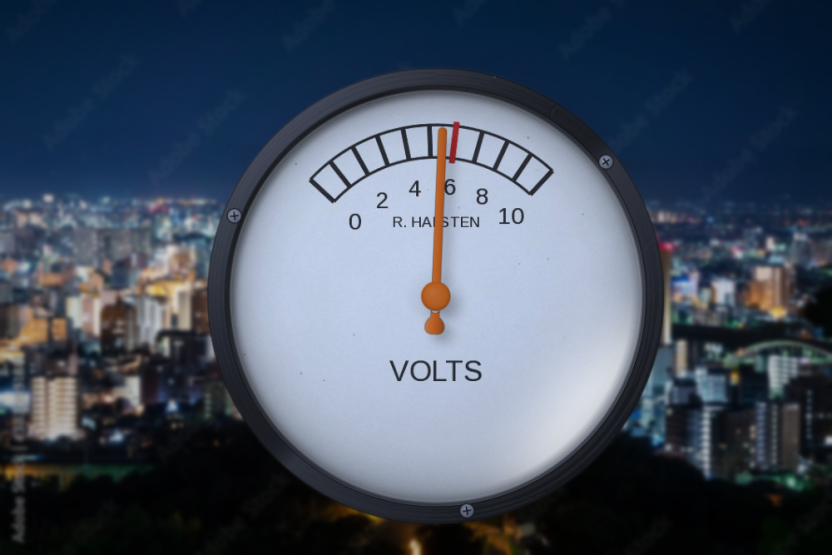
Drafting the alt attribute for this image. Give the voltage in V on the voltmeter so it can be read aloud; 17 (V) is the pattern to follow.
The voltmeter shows 5.5 (V)
